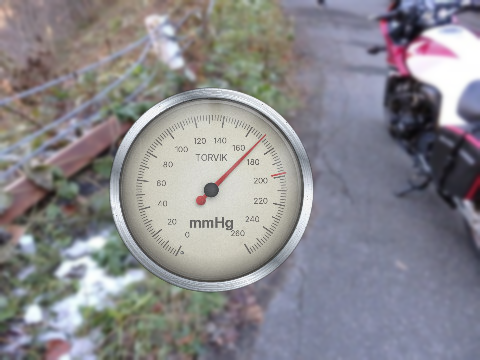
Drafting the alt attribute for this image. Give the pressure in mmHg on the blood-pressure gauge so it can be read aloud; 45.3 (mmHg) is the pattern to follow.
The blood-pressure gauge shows 170 (mmHg)
